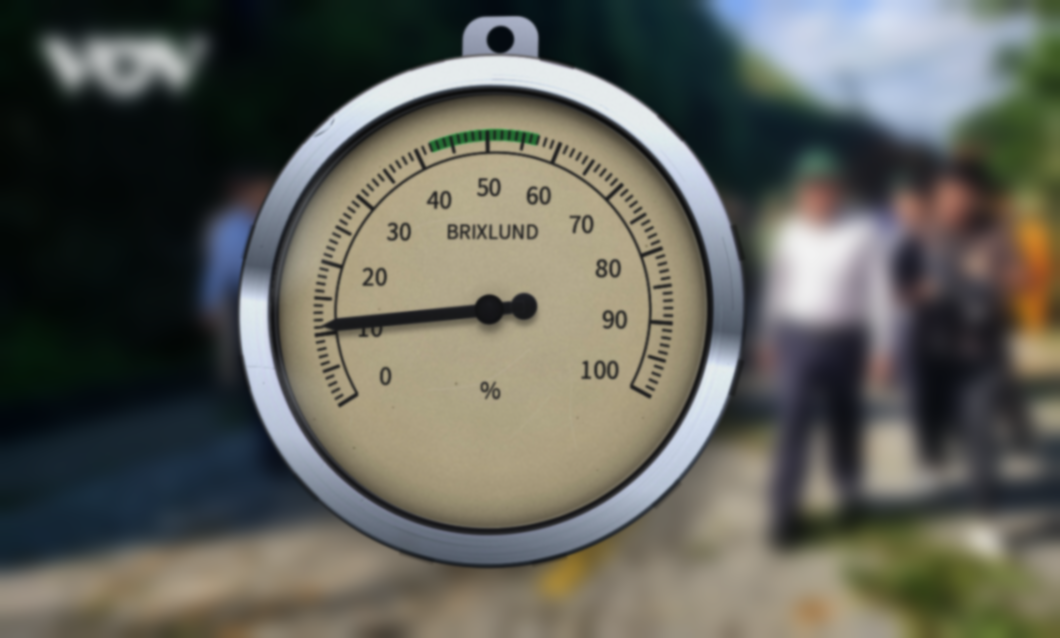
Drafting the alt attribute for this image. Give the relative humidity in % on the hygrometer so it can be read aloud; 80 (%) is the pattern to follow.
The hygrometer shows 11 (%)
